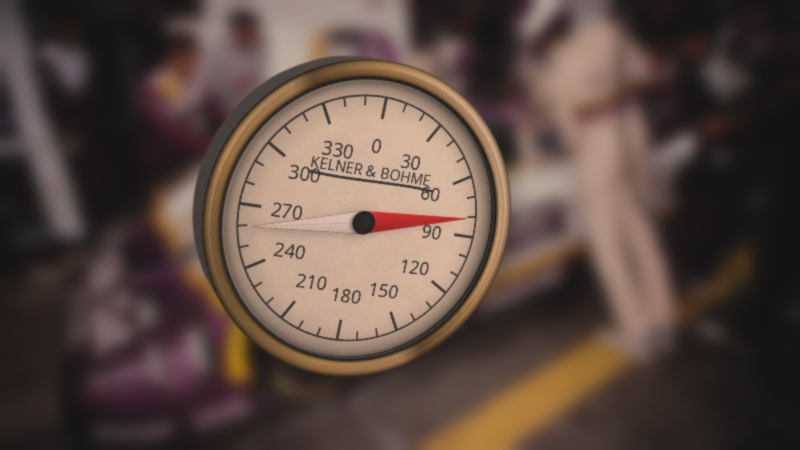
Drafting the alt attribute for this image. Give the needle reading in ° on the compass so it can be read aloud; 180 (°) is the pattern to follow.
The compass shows 80 (°)
